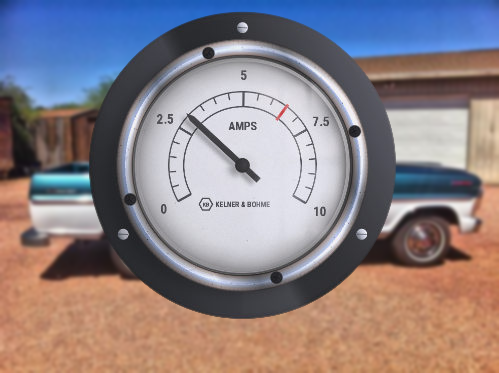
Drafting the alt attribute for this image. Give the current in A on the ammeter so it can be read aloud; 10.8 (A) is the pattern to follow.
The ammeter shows 3 (A)
